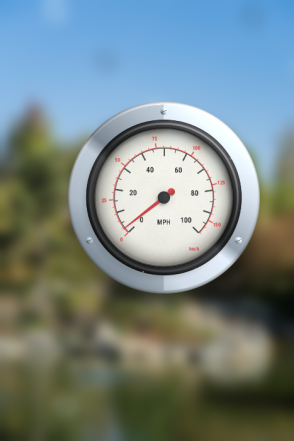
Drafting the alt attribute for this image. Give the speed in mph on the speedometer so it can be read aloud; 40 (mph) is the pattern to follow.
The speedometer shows 2.5 (mph)
